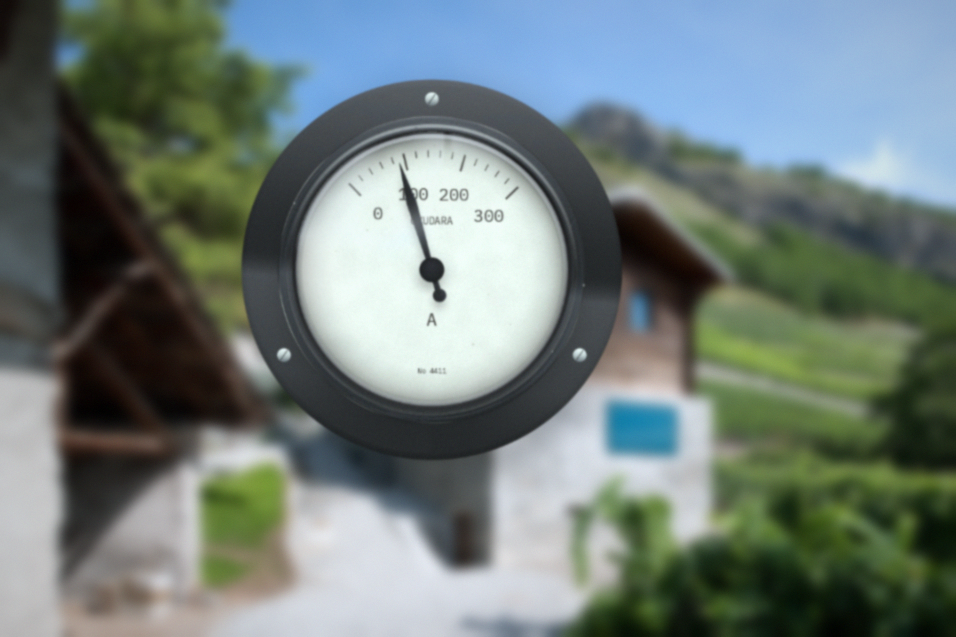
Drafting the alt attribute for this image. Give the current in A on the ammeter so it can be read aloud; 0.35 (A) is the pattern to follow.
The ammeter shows 90 (A)
